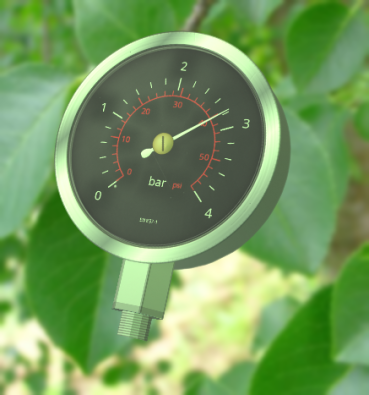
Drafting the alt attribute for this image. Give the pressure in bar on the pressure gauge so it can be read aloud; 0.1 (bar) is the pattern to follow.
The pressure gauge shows 2.8 (bar)
